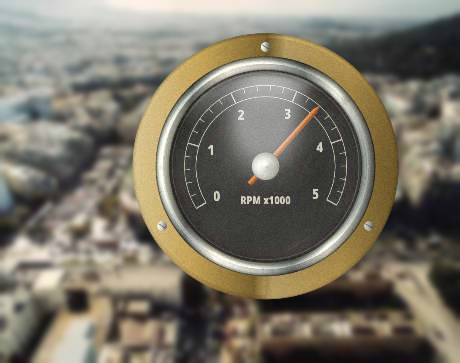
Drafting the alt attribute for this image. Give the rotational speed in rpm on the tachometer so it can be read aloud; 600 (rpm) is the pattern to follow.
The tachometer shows 3400 (rpm)
